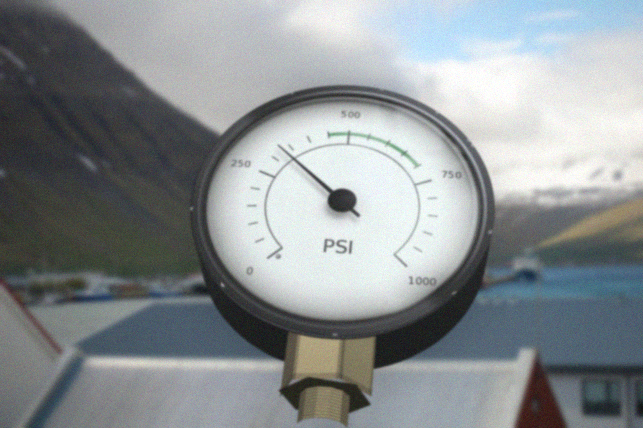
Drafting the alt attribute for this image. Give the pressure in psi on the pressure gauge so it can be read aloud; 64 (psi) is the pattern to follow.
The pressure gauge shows 325 (psi)
